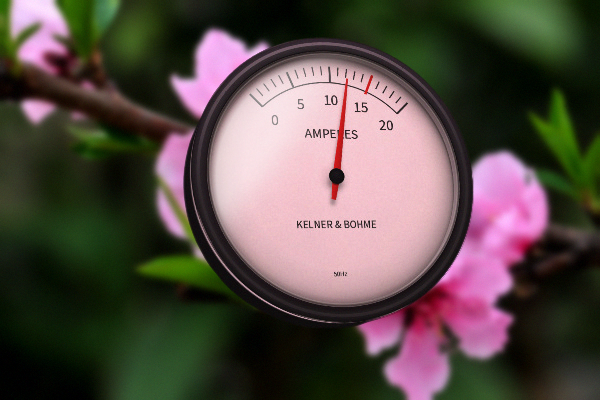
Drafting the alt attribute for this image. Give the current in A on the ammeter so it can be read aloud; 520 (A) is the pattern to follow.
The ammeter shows 12 (A)
